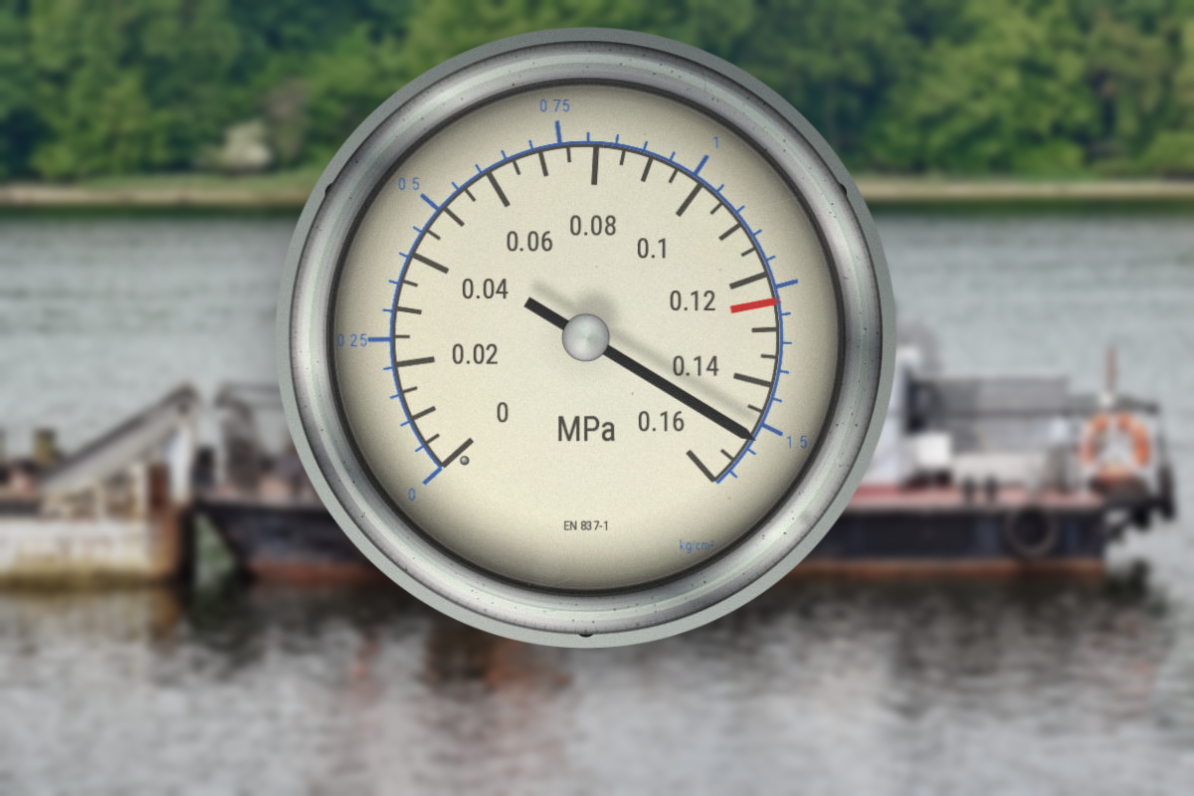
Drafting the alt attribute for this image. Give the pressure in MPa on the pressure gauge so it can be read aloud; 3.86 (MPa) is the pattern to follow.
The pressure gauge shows 0.15 (MPa)
